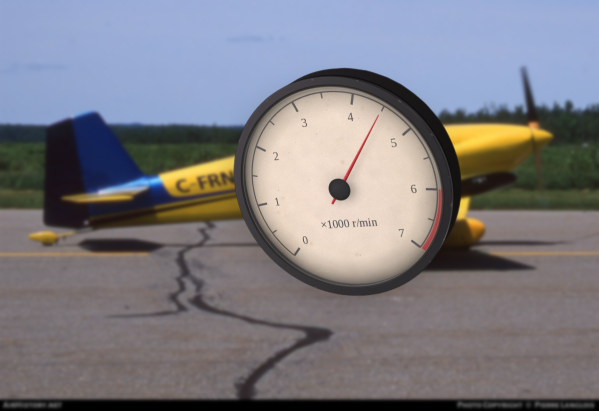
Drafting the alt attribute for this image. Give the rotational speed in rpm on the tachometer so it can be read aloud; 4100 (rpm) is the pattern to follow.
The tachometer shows 4500 (rpm)
